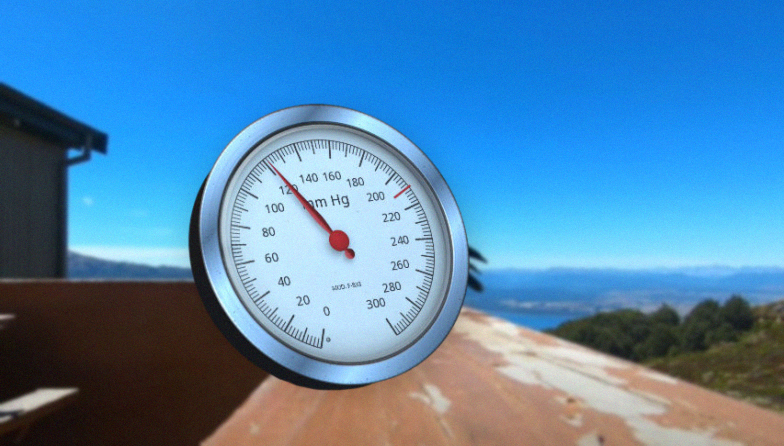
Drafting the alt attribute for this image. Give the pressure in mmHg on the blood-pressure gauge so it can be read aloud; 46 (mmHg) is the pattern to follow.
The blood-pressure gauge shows 120 (mmHg)
